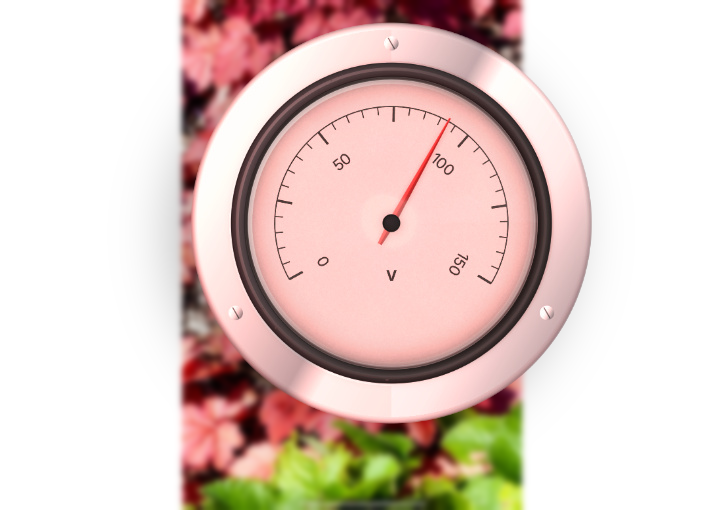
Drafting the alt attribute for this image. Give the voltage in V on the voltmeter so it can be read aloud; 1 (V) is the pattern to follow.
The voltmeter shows 92.5 (V)
